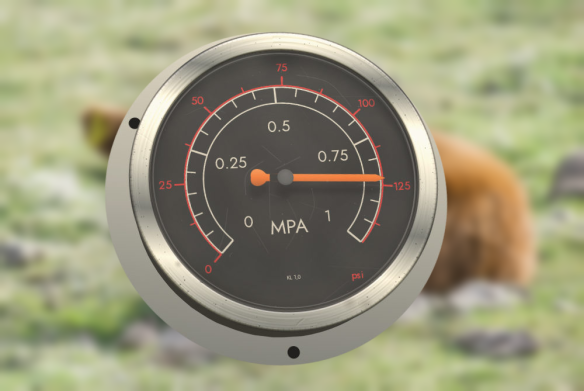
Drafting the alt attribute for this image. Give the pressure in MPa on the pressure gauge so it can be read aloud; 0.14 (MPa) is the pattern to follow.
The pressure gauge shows 0.85 (MPa)
